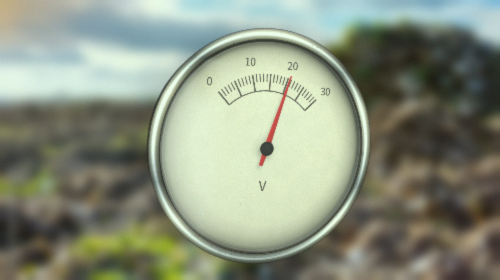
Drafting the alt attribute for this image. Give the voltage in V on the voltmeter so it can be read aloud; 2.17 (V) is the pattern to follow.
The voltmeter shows 20 (V)
